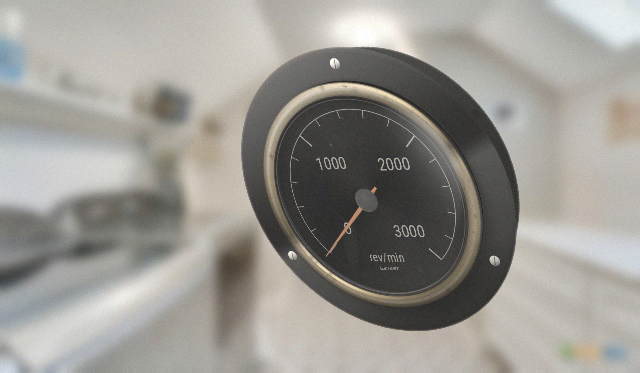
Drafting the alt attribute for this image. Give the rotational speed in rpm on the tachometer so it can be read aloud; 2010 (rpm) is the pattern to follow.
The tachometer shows 0 (rpm)
